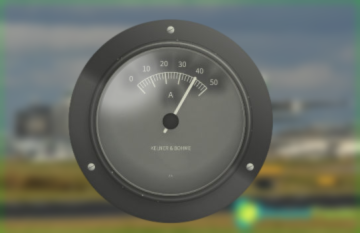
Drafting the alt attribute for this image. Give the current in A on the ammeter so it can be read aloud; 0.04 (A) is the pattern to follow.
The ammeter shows 40 (A)
